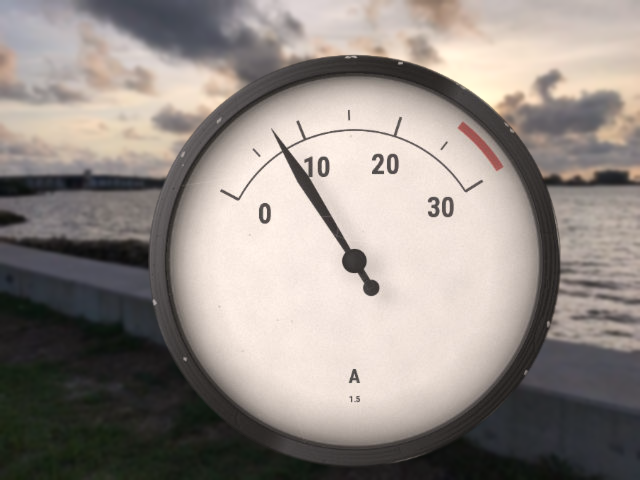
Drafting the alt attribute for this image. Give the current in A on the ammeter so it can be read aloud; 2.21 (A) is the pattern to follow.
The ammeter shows 7.5 (A)
